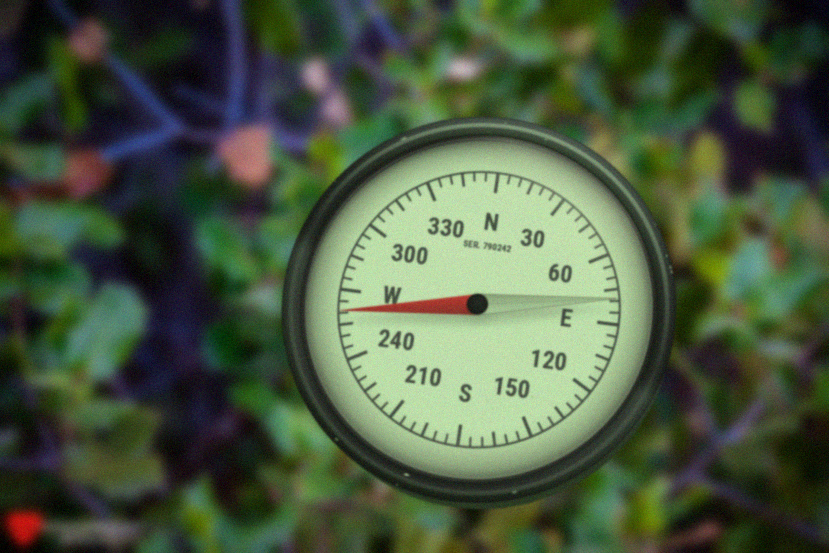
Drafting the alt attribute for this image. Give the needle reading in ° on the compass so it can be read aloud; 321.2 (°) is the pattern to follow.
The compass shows 260 (°)
